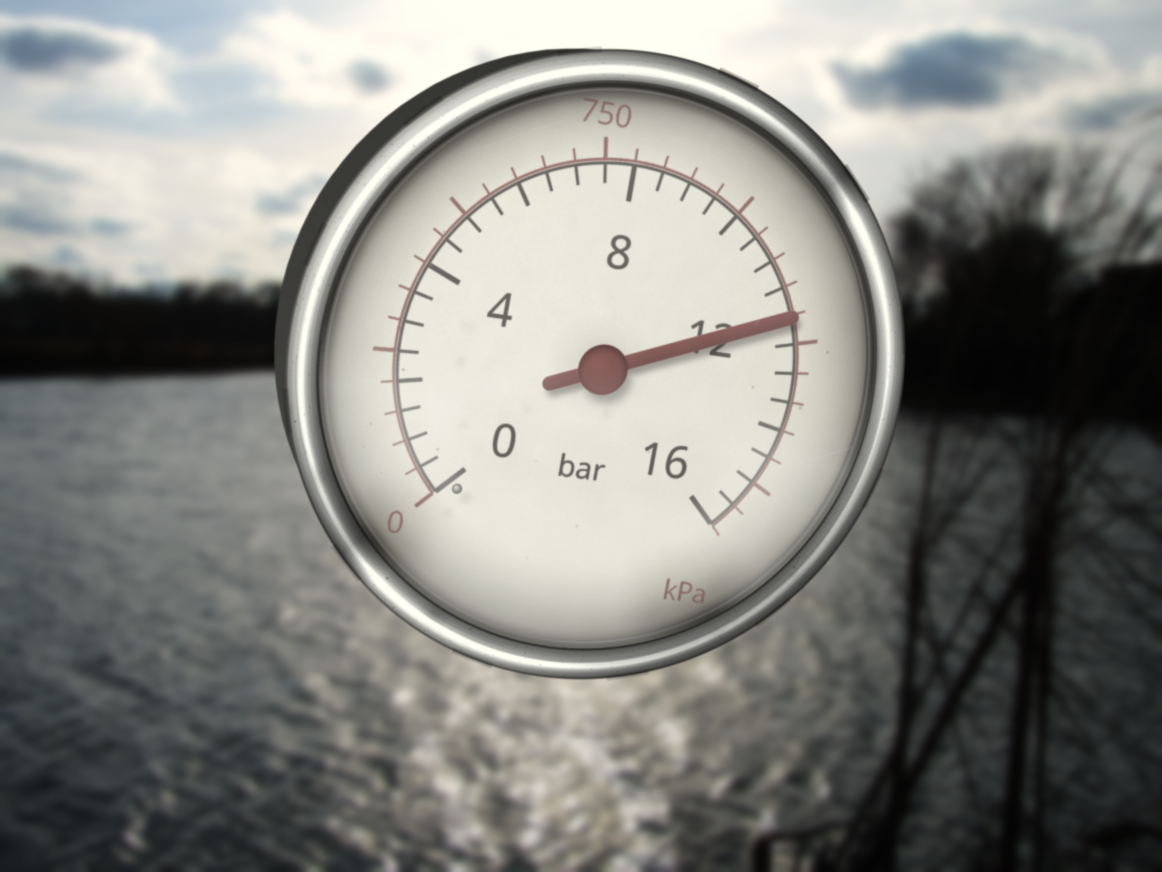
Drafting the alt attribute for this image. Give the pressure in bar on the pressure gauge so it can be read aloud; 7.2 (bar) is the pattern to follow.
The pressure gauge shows 12 (bar)
